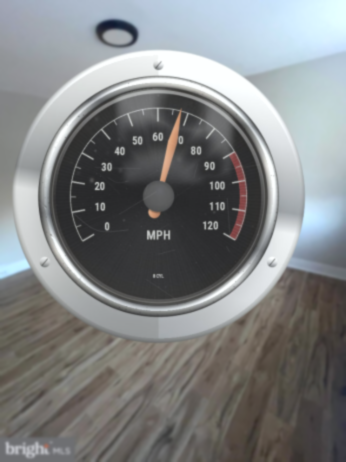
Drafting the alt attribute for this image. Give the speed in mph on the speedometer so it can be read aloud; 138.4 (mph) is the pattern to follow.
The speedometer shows 67.5 (mph)
